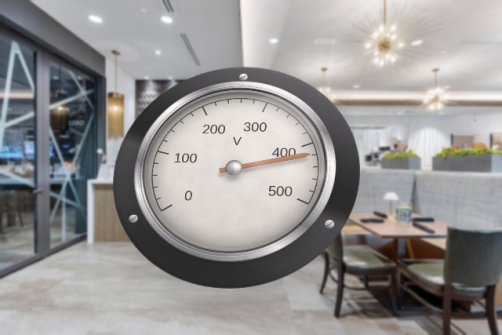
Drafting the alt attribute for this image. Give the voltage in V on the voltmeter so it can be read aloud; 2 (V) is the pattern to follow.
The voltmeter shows 420 (V)
